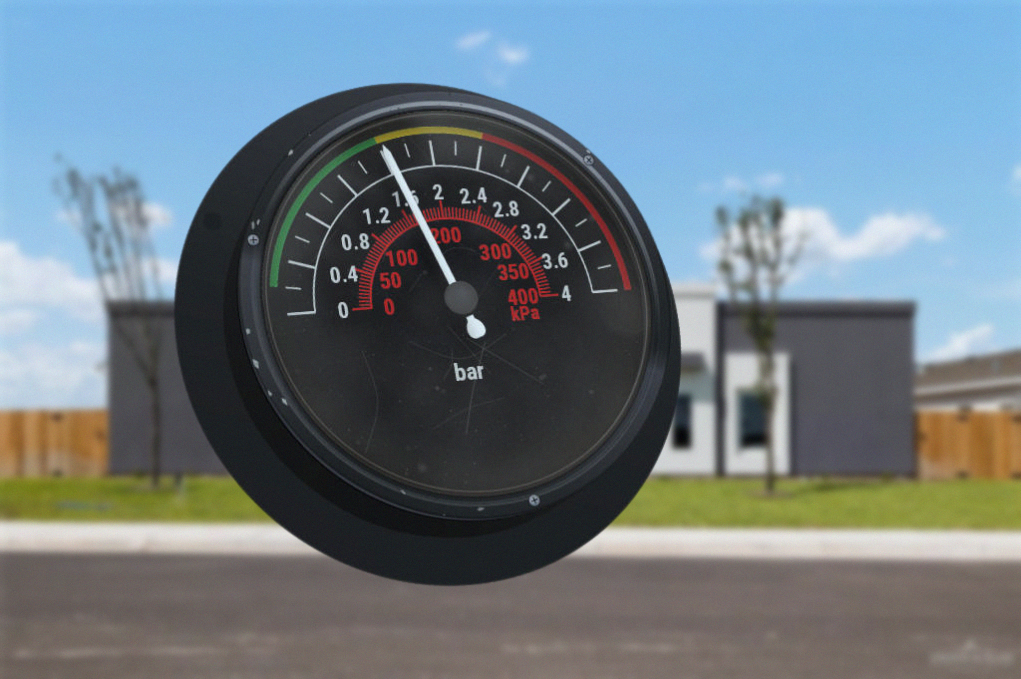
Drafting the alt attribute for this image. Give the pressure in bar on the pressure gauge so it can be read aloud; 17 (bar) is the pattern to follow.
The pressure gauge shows 1.6 (bar)
